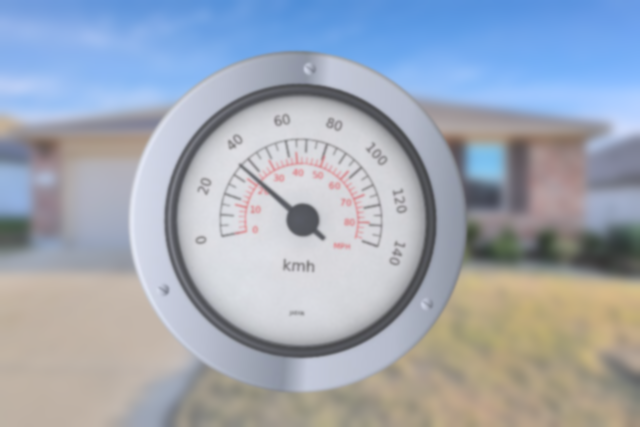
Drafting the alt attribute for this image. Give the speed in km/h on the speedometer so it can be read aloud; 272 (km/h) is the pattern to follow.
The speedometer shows 35 (km/h)
